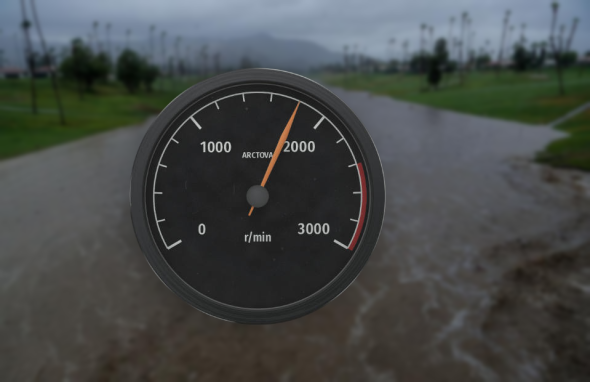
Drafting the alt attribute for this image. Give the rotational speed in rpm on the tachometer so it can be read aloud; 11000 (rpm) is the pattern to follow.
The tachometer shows 1800 (rpm)
